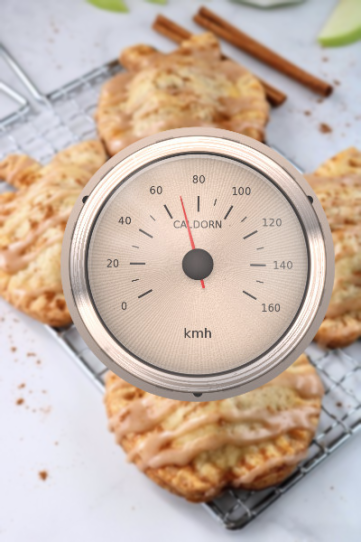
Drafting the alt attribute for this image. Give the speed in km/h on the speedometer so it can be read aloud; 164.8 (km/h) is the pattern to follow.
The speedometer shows 70 (km/h)
